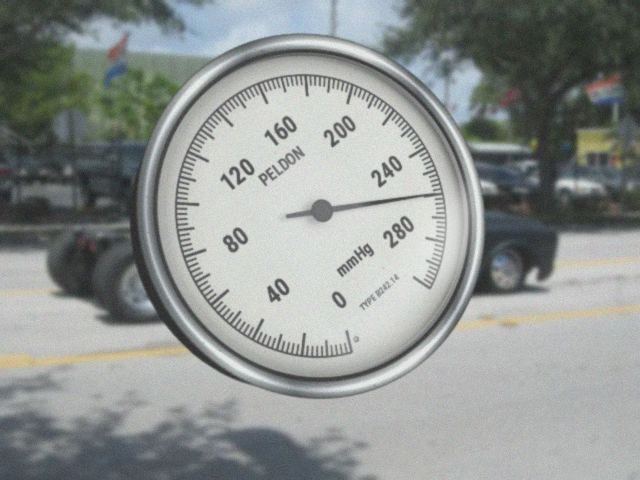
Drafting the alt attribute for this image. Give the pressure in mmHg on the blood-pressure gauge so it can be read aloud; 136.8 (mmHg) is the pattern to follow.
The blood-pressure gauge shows 260 (mmHg)
